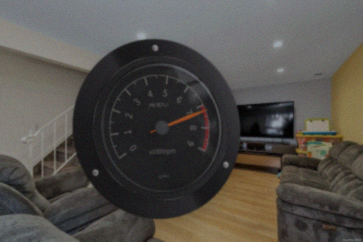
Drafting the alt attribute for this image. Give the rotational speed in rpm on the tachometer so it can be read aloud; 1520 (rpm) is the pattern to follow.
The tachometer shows 7250 (rpm)
